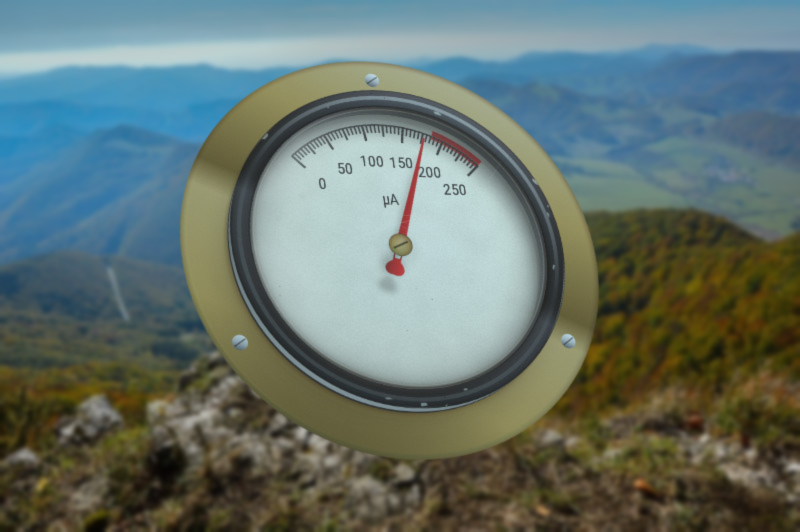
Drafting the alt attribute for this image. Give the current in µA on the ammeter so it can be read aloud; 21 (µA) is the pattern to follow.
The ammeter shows 175 (µA)
